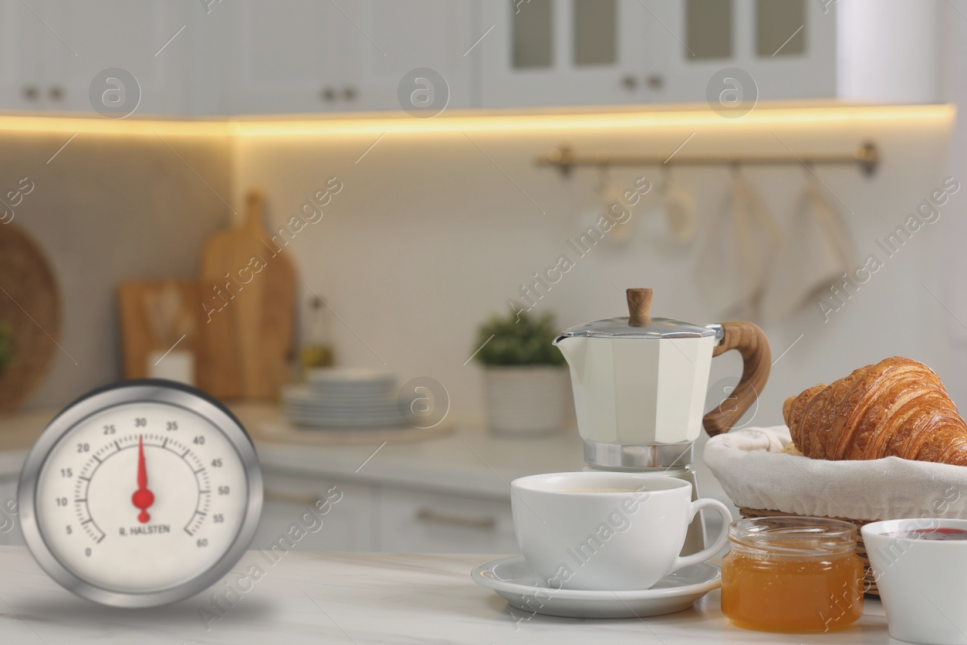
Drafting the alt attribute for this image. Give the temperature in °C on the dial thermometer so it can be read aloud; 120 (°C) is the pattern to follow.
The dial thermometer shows 30 (°C)
